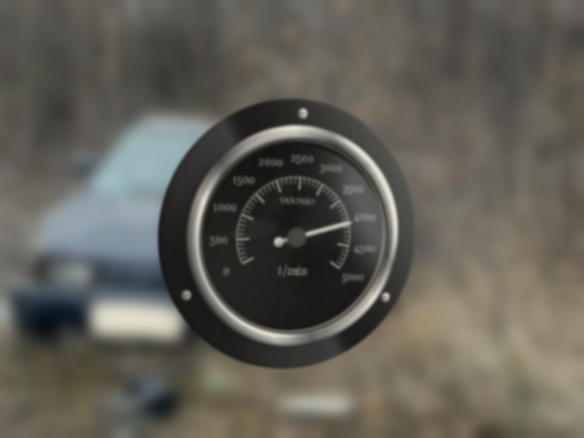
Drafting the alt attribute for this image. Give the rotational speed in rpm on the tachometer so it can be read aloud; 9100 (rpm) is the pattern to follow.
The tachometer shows 4000 (rpm)
